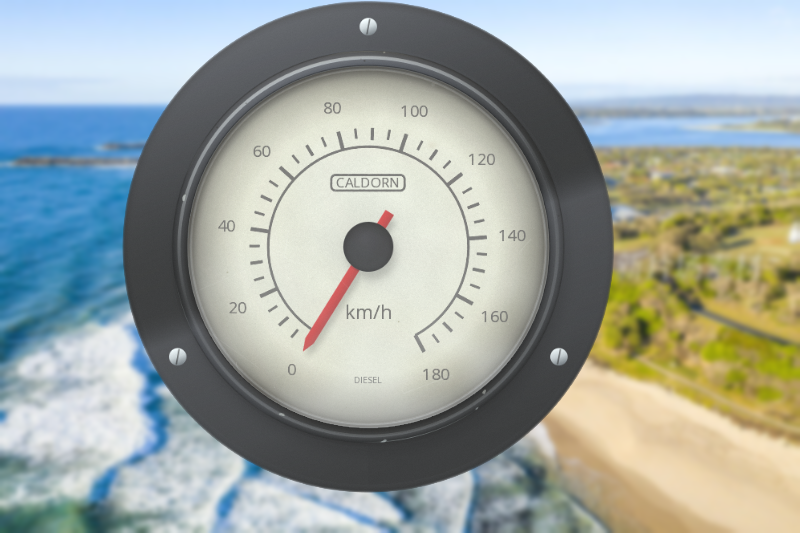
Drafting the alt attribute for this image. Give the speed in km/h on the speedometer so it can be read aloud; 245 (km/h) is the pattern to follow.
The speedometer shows 0 (km/h)
